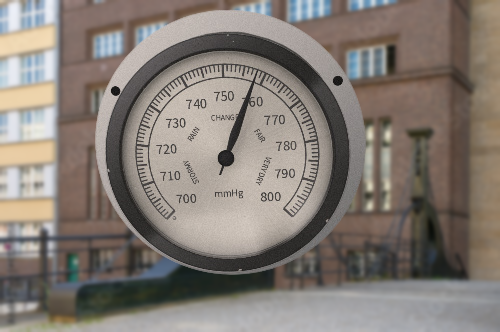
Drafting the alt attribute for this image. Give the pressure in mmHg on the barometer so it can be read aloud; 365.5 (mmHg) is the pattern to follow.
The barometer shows 758 (mmHg)
